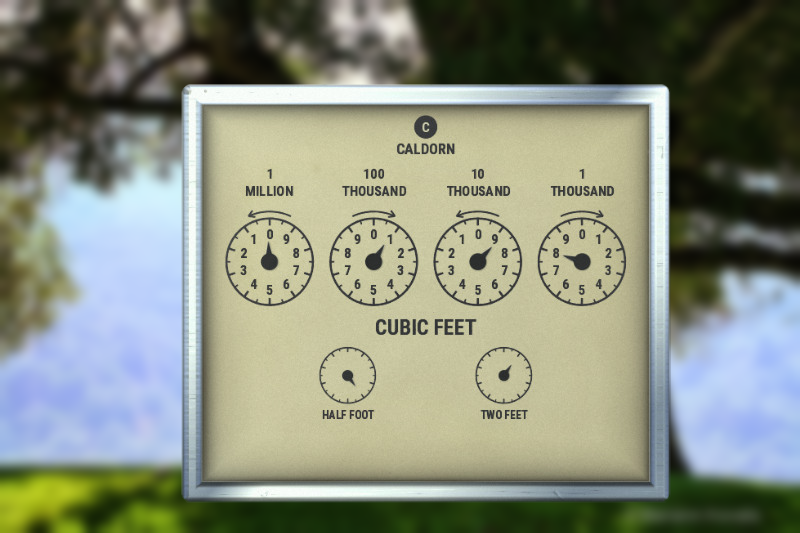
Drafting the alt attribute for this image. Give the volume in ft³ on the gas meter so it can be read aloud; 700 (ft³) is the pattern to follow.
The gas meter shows 8800 (ft³)
